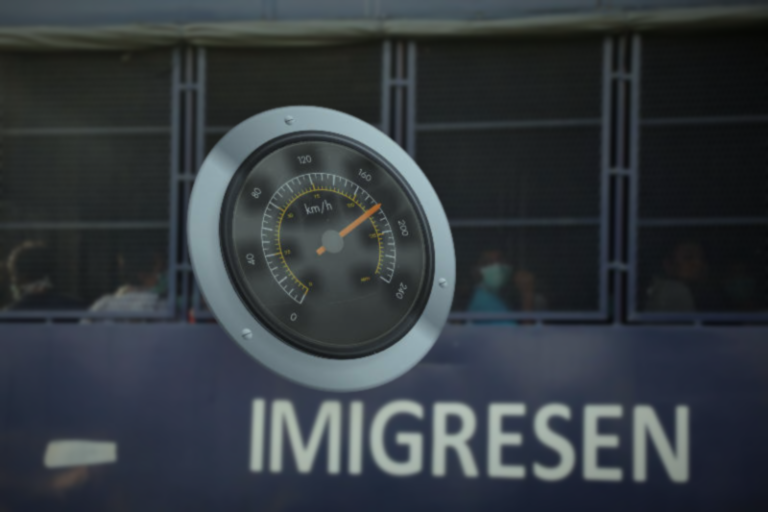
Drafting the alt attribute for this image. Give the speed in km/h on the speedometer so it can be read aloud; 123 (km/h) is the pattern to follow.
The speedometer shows 180 (km/h)
